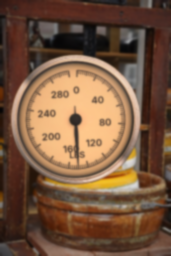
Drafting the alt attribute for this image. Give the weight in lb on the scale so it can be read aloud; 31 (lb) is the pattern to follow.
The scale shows 150 (lb)
